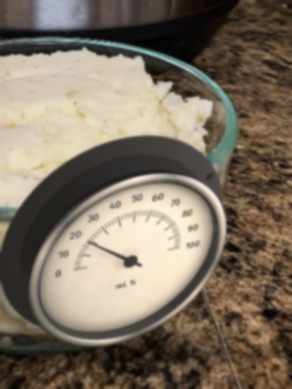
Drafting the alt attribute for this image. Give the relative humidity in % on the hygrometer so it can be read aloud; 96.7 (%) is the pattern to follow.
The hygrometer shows 20 (%)
